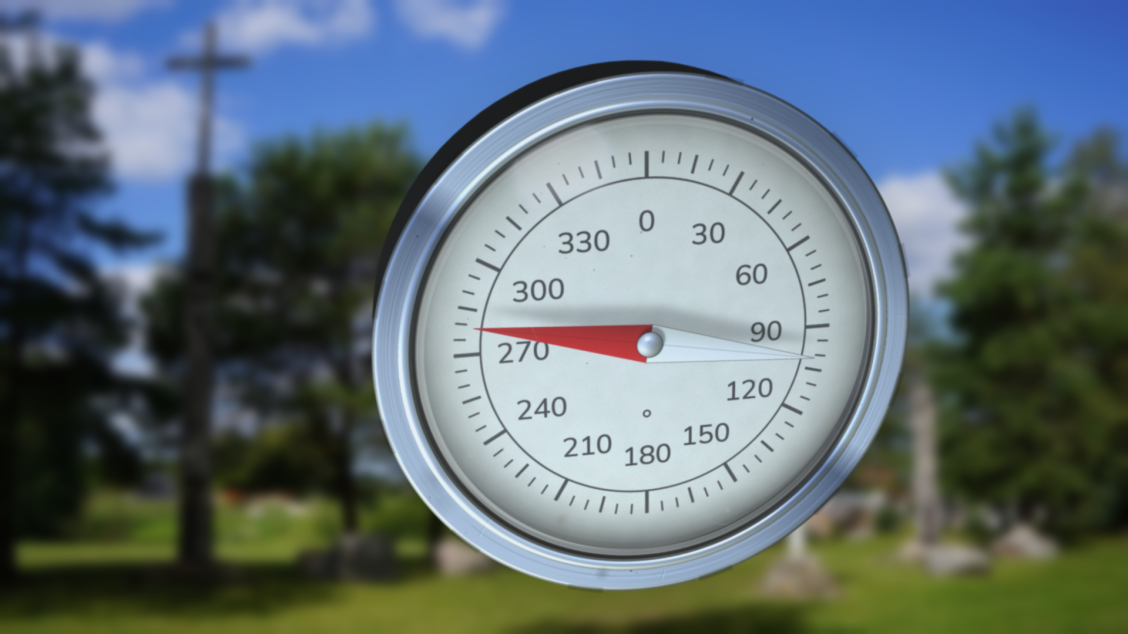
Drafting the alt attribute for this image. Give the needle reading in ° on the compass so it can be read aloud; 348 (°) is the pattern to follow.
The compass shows 280 (°)
